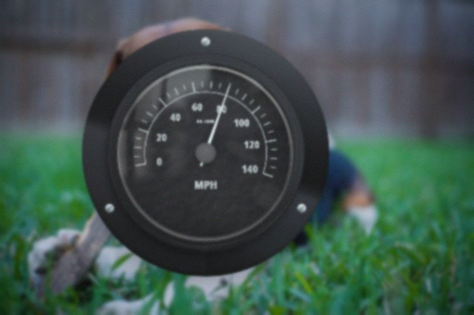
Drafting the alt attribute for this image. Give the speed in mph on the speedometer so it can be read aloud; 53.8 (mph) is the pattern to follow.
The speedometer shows 80 (mph)
